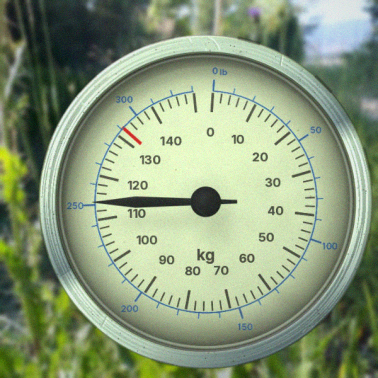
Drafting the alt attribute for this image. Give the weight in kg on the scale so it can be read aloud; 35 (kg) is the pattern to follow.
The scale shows 114 (kg)
